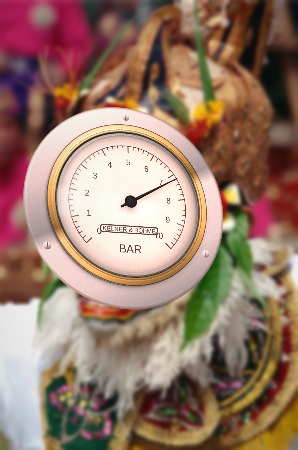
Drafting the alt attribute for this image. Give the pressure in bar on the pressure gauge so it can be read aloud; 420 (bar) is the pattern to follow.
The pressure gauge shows 7.2 (bar)
